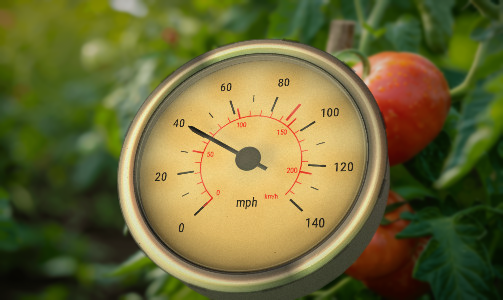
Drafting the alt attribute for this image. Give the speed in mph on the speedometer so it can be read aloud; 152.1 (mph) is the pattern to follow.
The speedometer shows 40 (mph)
